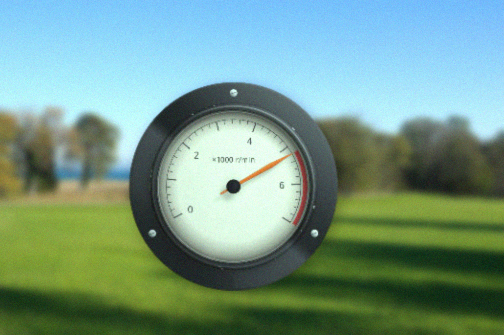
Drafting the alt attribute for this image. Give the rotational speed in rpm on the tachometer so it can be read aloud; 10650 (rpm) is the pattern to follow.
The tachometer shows 5200 (rpm)
